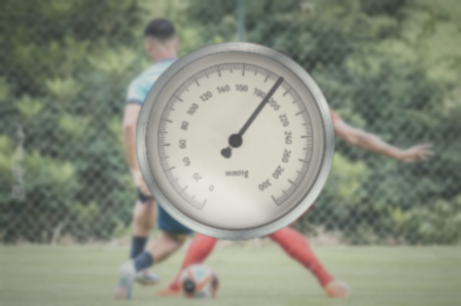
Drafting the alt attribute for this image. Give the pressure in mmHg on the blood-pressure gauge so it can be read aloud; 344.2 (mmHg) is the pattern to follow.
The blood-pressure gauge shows 190 (mmHg)
